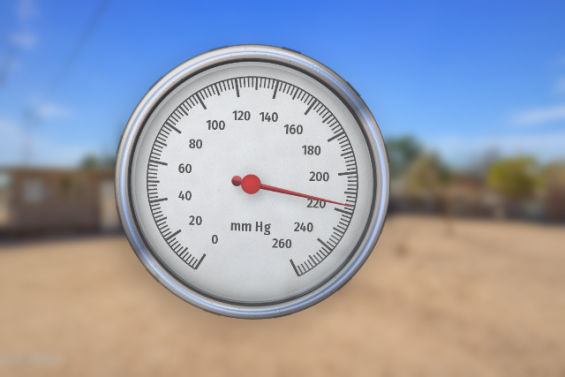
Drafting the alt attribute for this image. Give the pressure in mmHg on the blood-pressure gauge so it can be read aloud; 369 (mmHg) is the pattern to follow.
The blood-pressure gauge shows 216 (mmHg)
